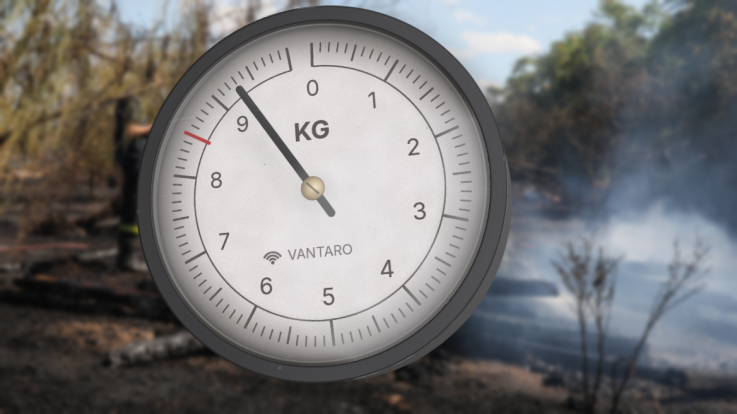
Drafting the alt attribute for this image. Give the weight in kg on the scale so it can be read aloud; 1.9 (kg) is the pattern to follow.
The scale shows 9.3 (kg)
